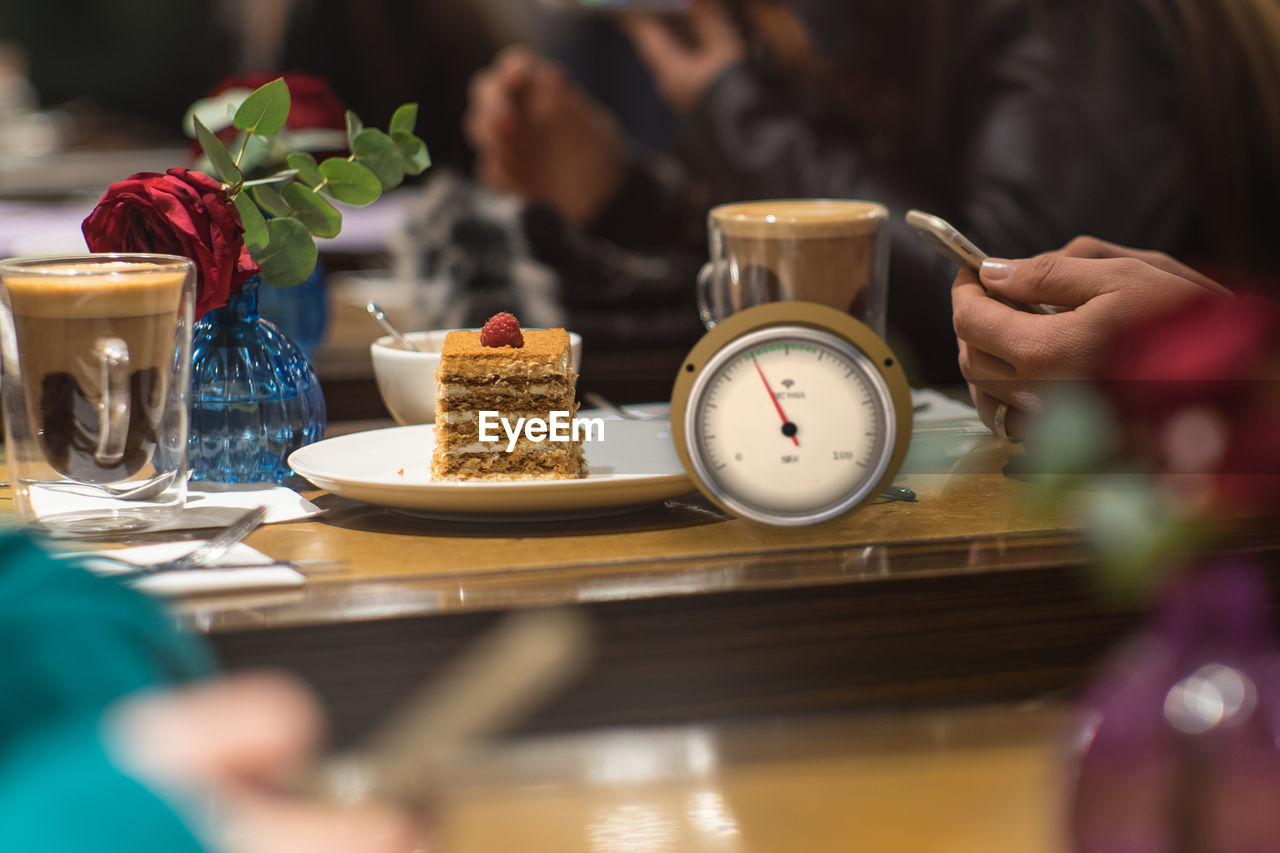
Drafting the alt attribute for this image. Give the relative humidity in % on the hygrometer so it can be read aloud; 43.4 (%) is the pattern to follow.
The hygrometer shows 40 (%)
